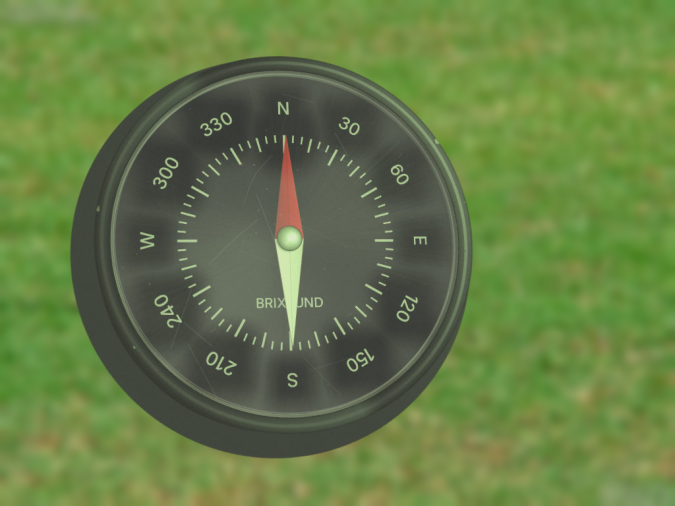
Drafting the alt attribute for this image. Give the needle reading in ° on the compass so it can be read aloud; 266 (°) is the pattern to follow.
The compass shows 0 (°)
